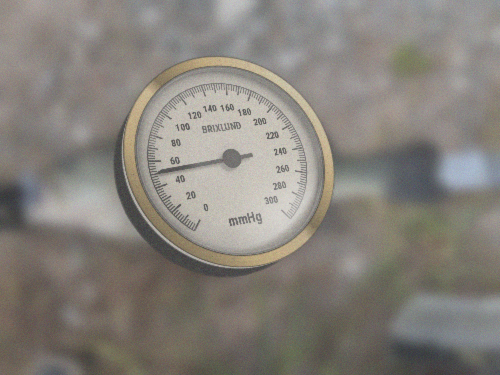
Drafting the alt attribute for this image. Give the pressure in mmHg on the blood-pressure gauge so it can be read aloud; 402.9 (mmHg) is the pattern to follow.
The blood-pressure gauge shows 50 (mmHg)
